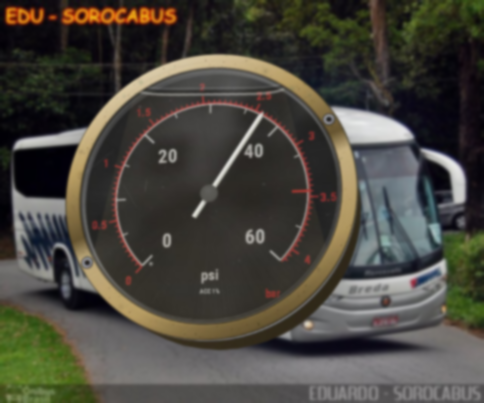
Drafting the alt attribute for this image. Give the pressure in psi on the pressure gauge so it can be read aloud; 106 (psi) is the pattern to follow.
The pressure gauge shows 37.5 (psi)
